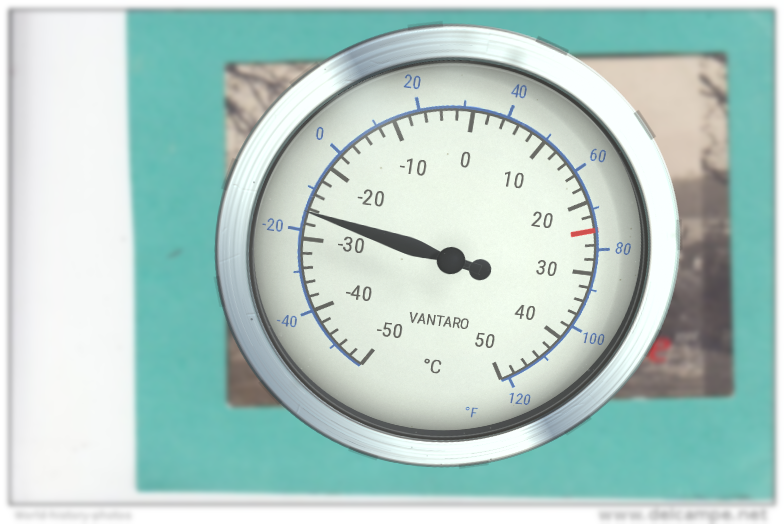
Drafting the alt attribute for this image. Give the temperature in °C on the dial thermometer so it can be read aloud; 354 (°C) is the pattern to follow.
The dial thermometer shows -26 (°C)
